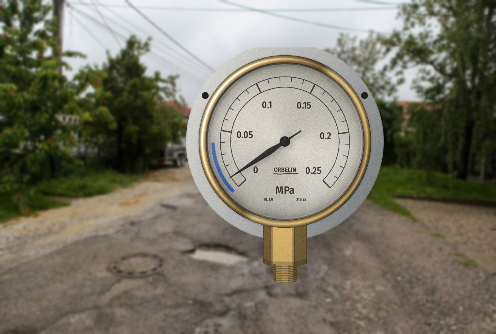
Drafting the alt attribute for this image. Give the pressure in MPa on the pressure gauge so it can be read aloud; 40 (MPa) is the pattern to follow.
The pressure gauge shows 0.01 (MPa)
